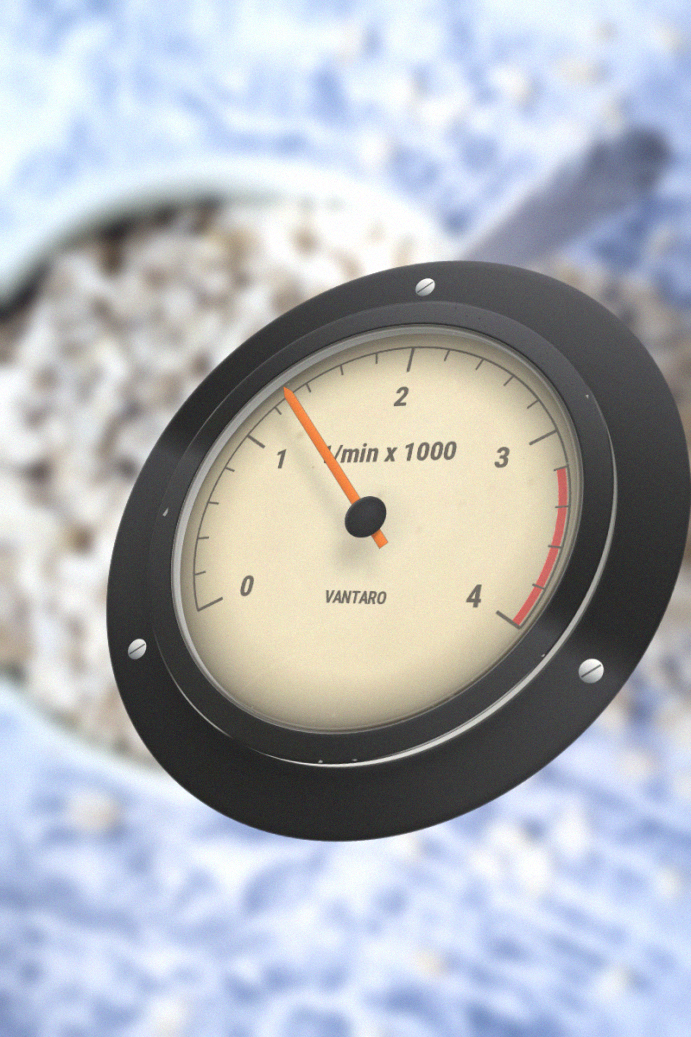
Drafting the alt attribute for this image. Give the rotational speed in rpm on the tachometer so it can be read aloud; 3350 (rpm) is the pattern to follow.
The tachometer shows 1300 (rpm)
